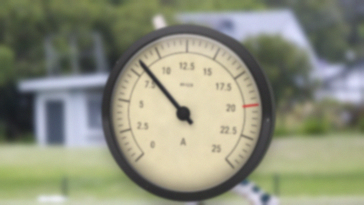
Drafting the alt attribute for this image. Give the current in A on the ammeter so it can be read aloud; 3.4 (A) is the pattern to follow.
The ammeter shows 8.5 (A)
